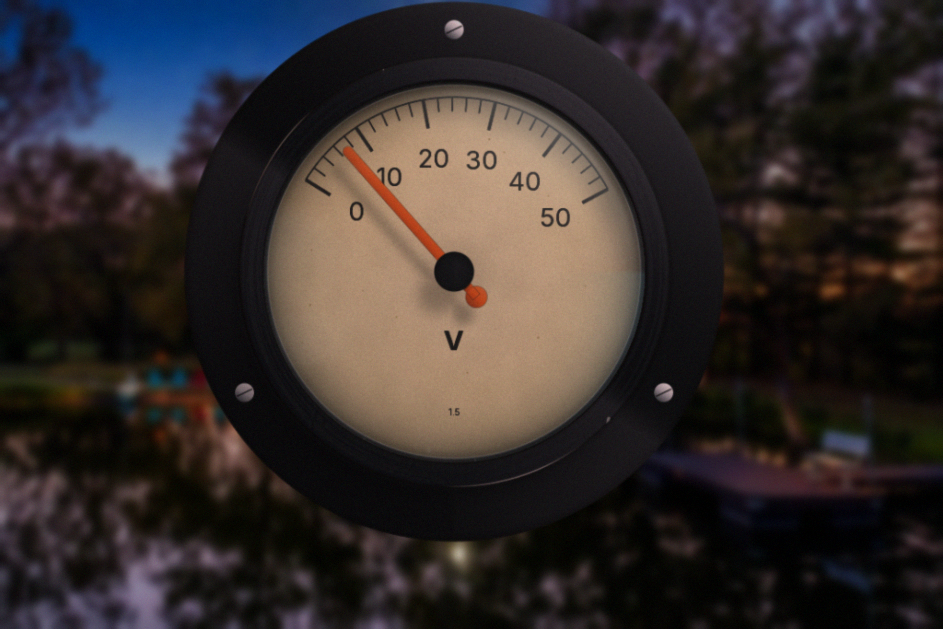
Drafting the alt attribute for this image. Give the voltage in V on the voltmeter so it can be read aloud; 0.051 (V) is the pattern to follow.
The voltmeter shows 7 (V)
